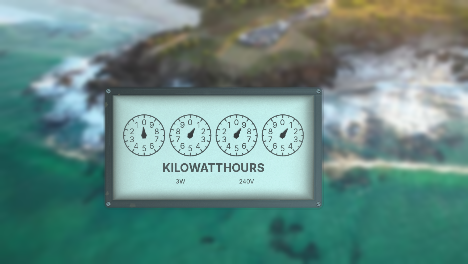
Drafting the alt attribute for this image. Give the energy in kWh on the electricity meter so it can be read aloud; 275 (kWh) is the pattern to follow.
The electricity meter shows 91 (kWh)
